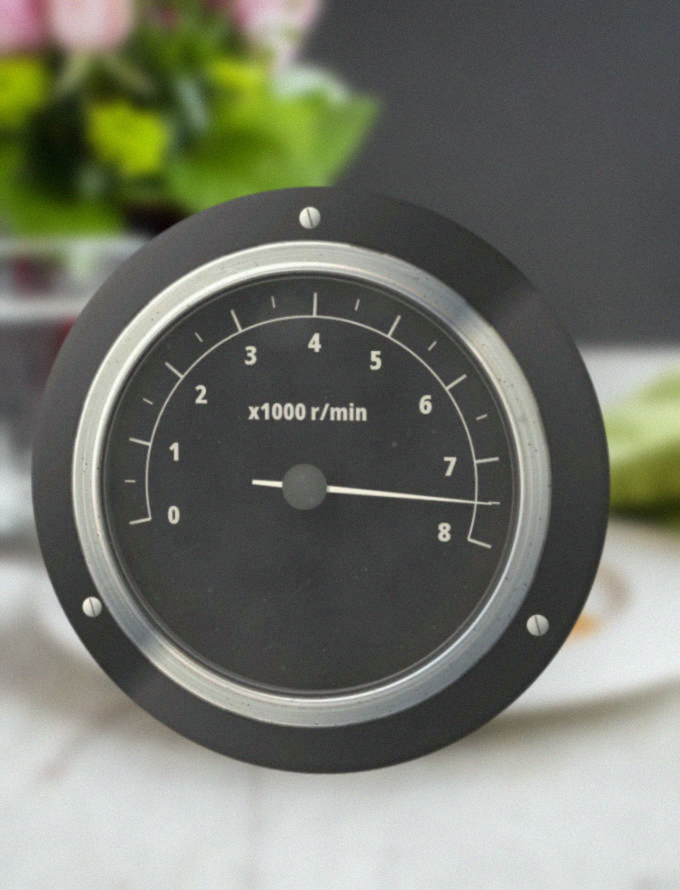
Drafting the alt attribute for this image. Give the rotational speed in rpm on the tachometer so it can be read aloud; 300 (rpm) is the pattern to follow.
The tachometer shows 7500 (rpm)
